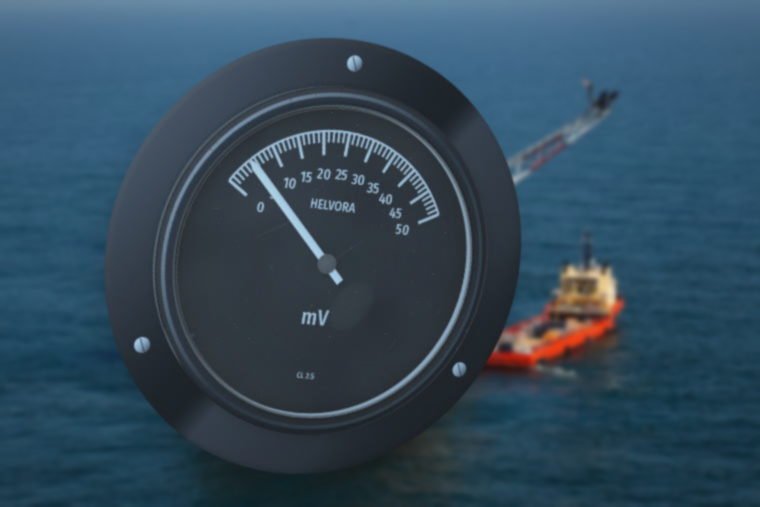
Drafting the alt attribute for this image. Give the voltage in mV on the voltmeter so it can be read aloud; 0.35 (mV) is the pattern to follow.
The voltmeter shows 5 (mV)
